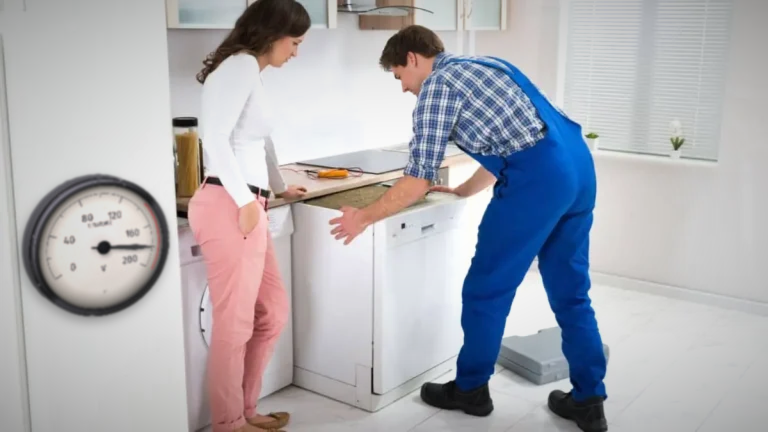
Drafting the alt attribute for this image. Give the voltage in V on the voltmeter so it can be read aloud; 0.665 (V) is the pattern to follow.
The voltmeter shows 180 (V)
